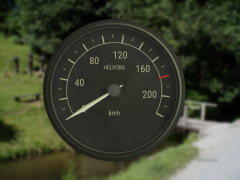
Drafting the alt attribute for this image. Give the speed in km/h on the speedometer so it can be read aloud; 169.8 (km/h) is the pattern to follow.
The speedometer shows 0 (km/h)
